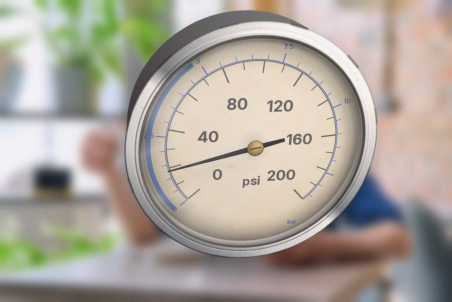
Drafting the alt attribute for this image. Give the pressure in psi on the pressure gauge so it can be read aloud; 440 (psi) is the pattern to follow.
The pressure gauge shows 20 (psi)
